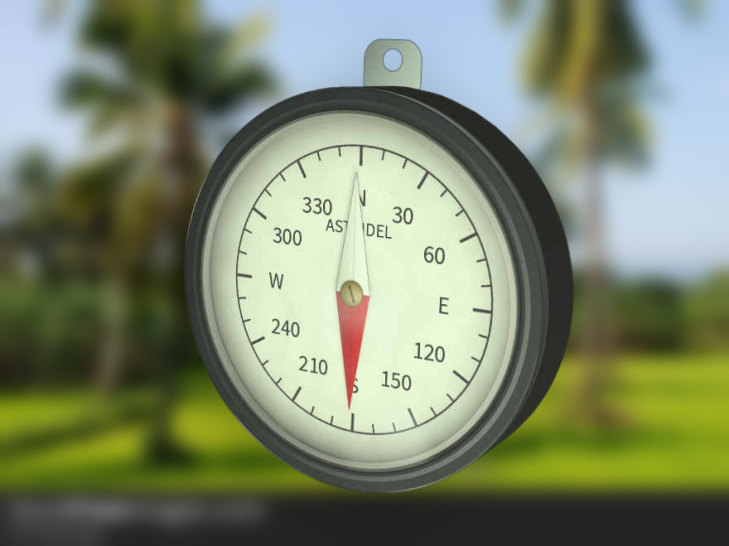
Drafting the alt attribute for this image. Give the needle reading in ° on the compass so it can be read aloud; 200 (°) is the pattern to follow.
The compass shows 180 (°)
